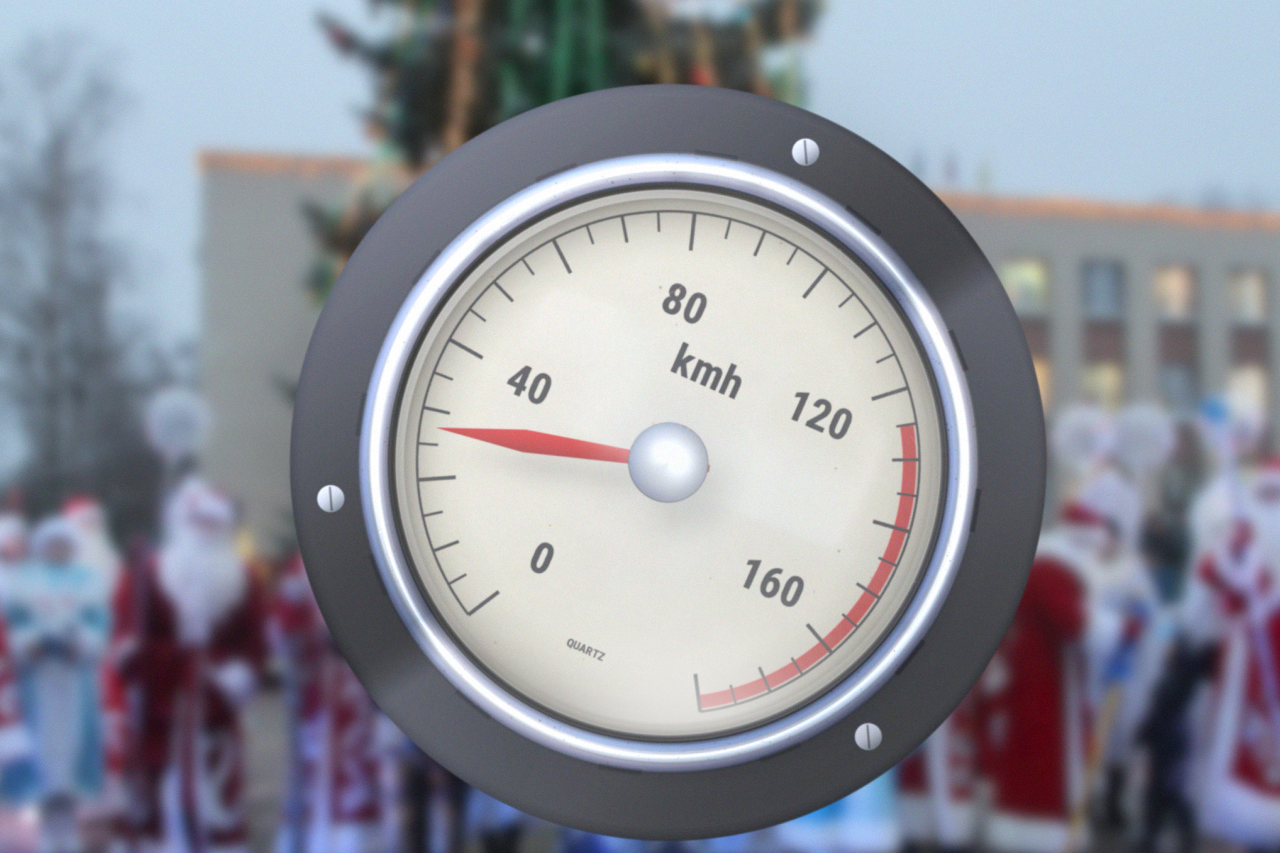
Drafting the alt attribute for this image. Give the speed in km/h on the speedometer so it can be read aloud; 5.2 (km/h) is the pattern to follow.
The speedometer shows 27.5 (km/h)
